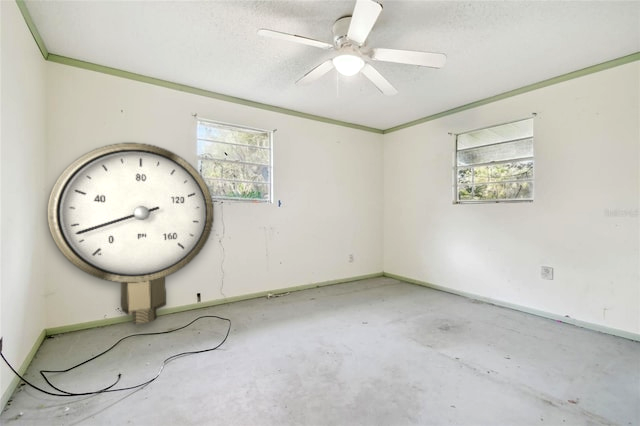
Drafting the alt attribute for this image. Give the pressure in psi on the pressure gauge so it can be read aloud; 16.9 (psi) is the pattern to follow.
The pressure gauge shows 15 (psi)
